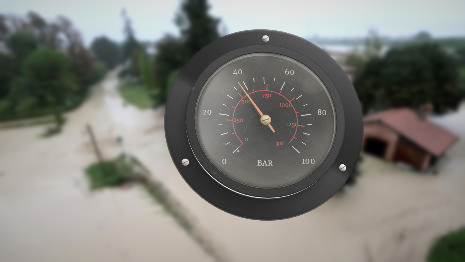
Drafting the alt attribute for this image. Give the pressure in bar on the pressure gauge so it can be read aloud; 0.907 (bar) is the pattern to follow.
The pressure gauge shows 37.5 (bar)
